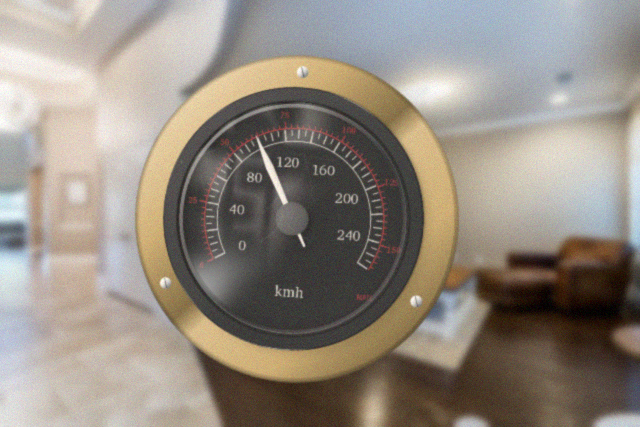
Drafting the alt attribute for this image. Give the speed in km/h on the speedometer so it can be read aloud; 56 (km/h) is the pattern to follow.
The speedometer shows 100 (km/h)
